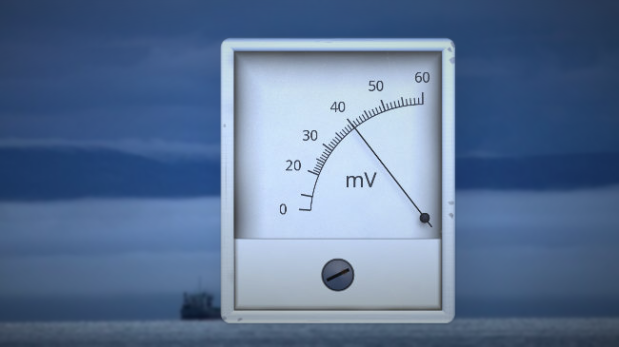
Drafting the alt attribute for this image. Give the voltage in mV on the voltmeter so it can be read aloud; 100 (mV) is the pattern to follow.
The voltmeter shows 40 (mV)
